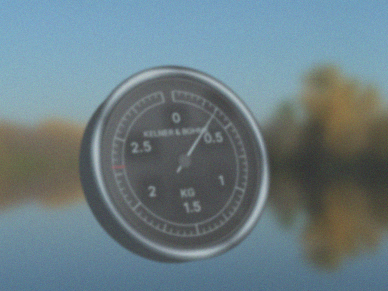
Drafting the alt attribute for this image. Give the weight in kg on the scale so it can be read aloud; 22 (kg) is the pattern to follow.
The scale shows 0.35 (kg)
